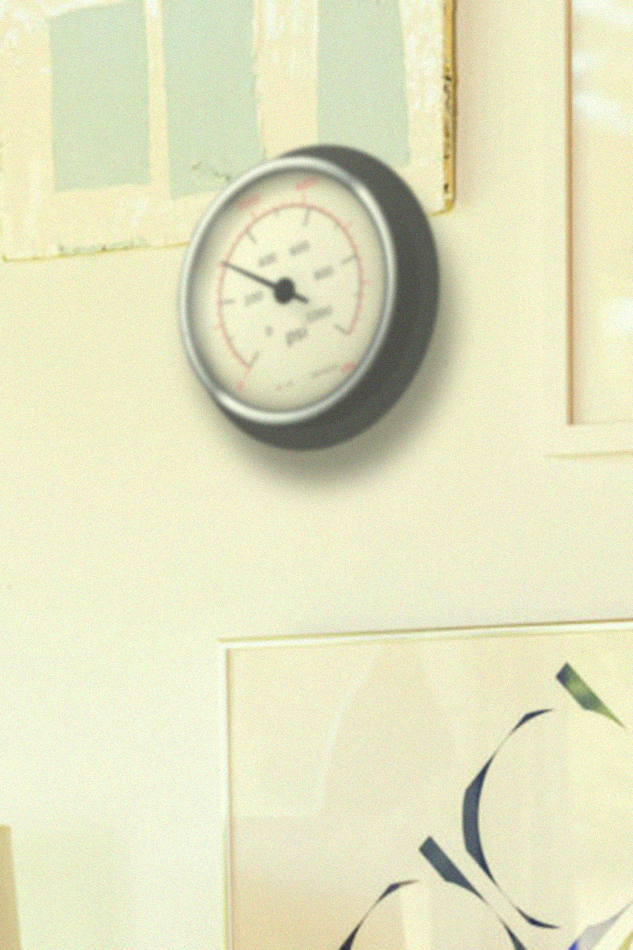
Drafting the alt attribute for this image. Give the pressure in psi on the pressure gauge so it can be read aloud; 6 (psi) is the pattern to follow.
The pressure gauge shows 300 (psi)
